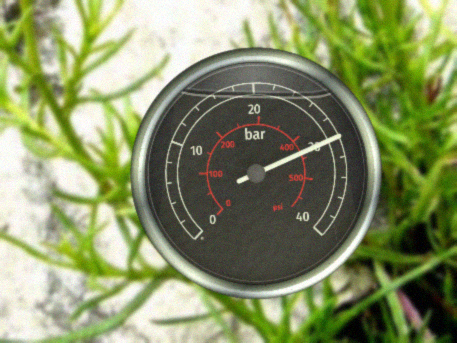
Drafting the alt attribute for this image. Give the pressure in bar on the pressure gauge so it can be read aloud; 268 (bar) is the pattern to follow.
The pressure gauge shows 30 (bar)
